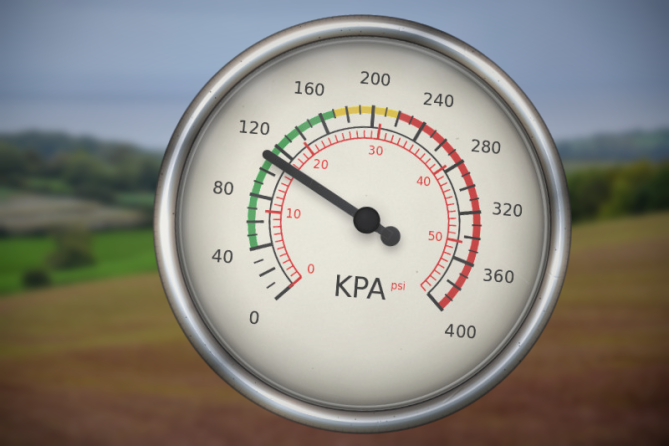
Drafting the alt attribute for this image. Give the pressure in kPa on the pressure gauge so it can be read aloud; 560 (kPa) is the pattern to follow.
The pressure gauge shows 110 (kPa)
